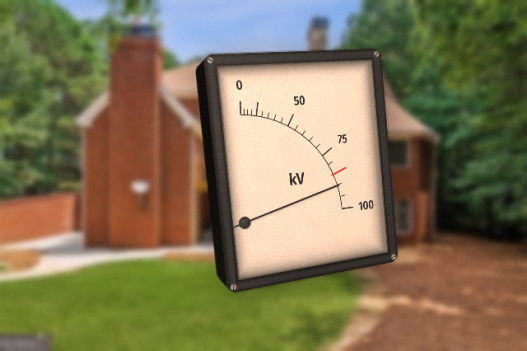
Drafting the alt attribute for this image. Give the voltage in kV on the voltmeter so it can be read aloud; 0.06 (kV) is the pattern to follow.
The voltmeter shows 90 (kV)
